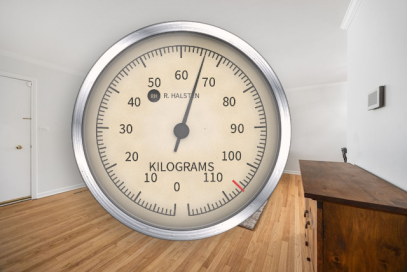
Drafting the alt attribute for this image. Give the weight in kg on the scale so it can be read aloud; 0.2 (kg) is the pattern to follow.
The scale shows 66 (kg)
